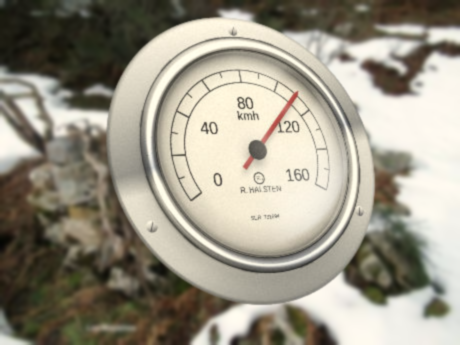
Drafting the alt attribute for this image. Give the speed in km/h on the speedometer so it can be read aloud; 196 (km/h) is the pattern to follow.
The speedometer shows 110 (km/h)
